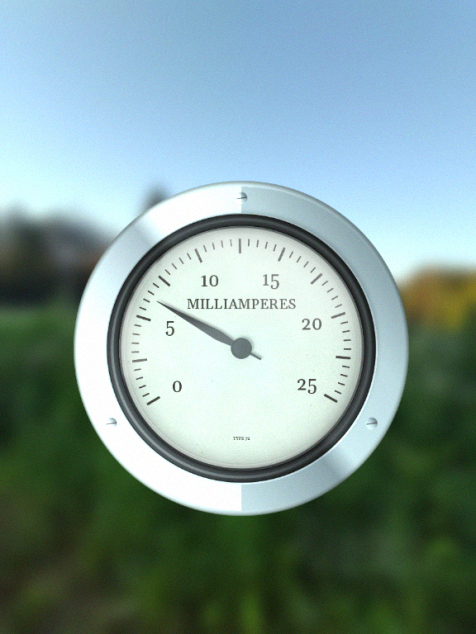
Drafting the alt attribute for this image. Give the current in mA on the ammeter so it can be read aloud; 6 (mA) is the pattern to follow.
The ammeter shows 6.25 (mA)
